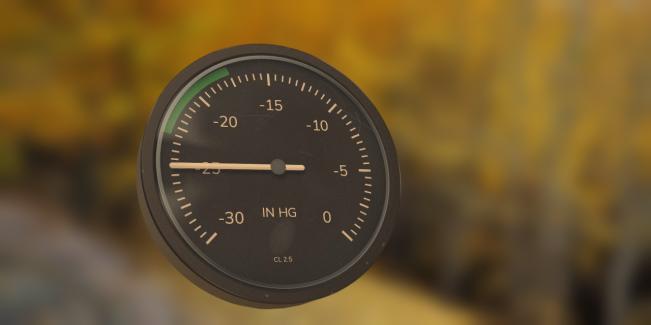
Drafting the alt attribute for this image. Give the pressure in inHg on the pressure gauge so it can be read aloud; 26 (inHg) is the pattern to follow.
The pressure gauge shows -25 (inHg)
